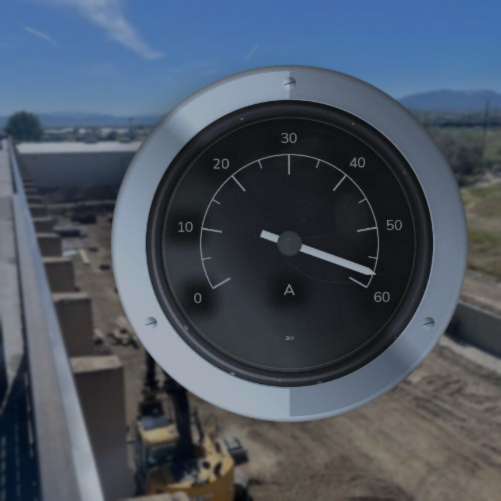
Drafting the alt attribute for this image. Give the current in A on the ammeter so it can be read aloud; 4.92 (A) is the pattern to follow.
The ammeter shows 57.5 (A)
